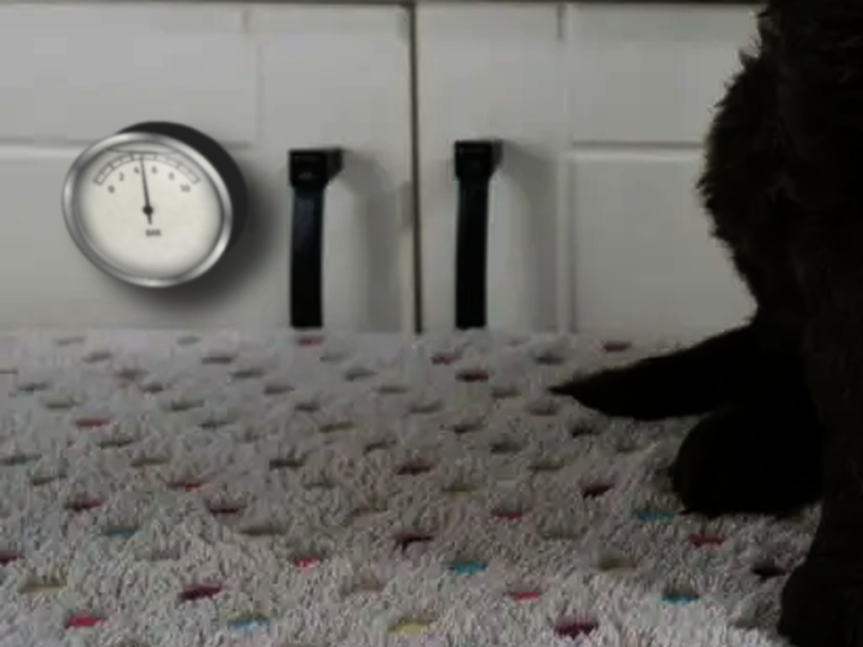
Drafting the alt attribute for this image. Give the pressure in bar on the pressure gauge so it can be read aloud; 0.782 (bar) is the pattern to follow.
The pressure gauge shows 5 (bar)
